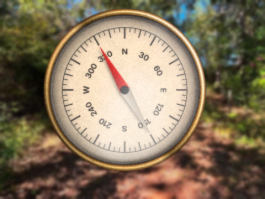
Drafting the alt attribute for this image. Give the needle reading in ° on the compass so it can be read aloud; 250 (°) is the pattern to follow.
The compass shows 330 (°)
